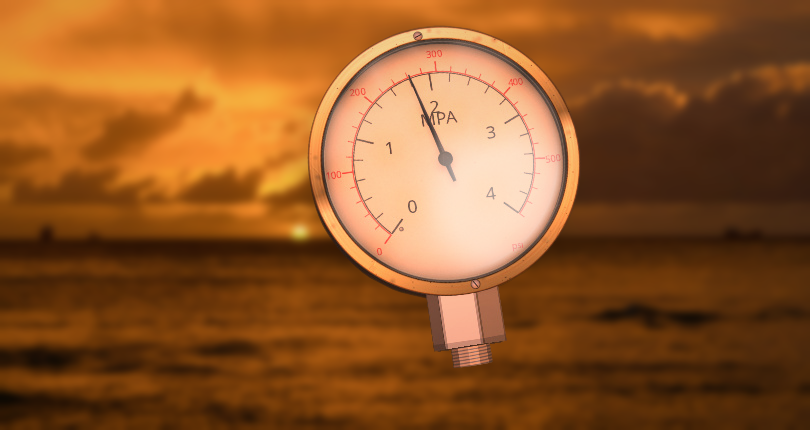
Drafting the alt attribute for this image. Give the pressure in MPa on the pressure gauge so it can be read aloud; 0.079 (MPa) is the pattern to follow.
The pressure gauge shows 1.8 (MPa)
